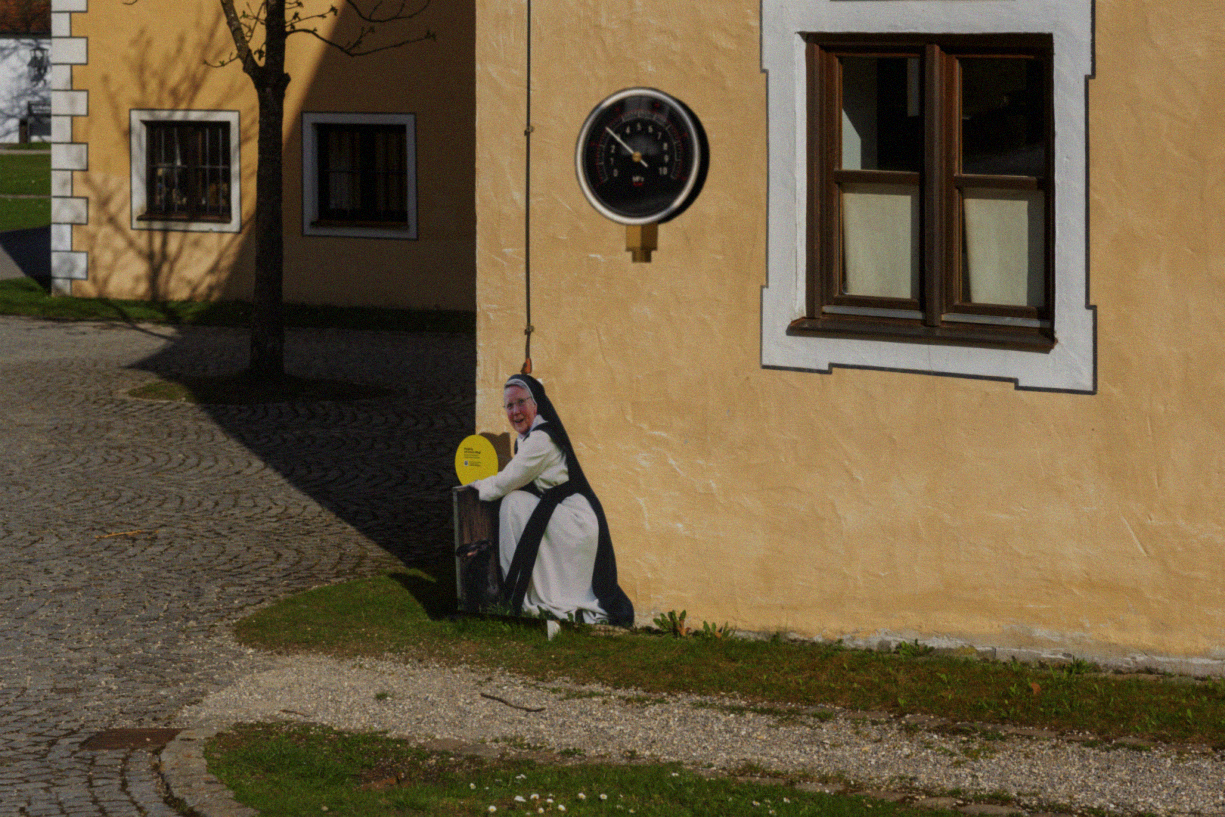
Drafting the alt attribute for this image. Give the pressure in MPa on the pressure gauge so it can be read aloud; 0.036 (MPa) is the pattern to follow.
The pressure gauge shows 3 (MPa)
